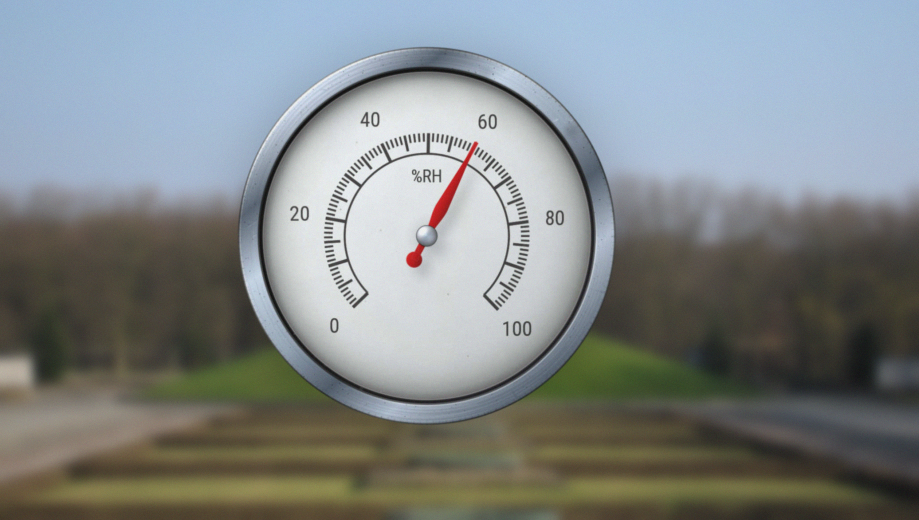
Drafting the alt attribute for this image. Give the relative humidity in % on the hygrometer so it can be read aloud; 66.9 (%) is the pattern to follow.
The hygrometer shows 60 (%)
